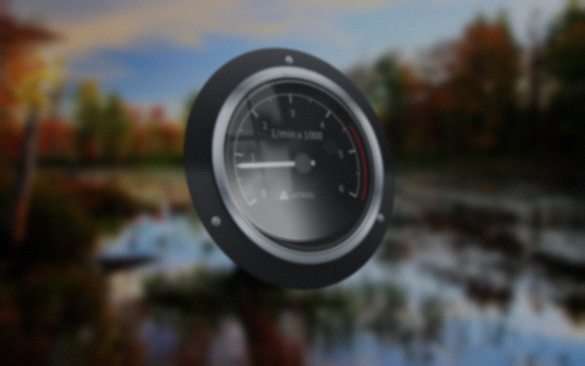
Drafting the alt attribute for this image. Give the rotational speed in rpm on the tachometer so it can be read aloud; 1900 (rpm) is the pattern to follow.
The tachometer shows 750 (rpm)
